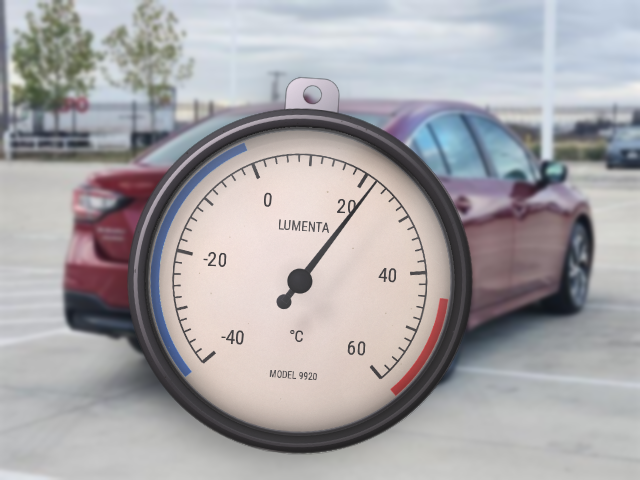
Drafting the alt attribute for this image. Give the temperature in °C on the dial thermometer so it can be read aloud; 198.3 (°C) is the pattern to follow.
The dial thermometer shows 22 (°C)
